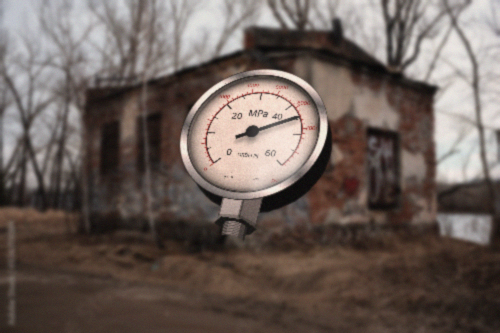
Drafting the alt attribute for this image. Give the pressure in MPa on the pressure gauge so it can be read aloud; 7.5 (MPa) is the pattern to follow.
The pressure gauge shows 45 (MPa)
